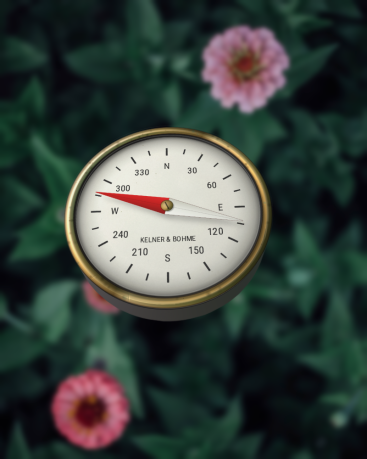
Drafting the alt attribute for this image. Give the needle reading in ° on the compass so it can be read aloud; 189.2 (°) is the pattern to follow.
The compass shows 285 (°)
